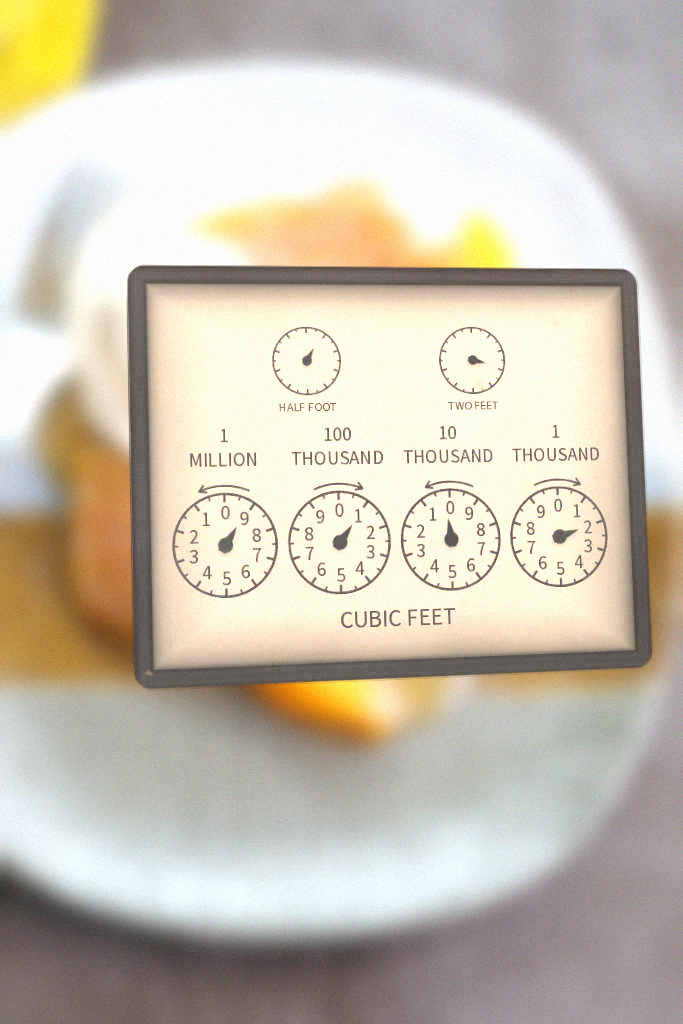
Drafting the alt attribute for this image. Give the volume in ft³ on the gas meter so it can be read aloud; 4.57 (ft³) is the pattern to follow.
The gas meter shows 910200 (ft³)
